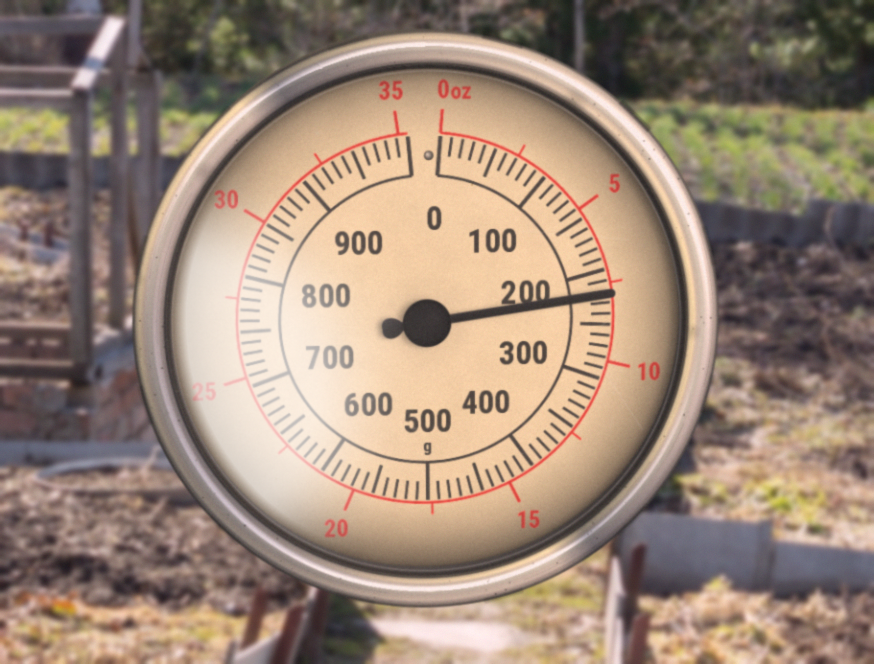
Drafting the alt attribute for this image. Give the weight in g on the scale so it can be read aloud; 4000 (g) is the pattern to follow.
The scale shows 220 (g)
